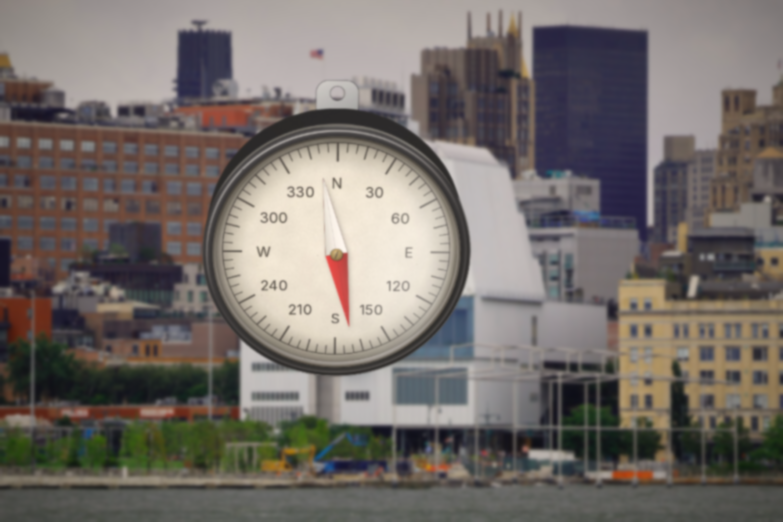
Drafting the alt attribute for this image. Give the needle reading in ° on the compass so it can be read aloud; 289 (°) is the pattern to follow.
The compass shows 170 (°)
